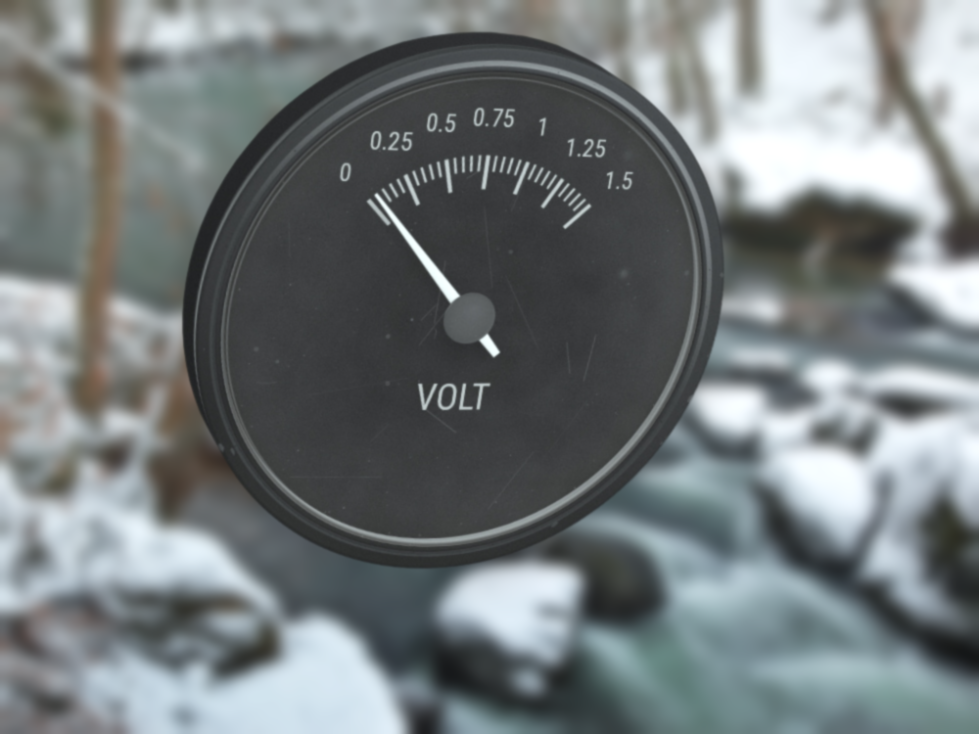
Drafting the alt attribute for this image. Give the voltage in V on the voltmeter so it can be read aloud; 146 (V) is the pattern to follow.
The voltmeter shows 0.05 (V)
